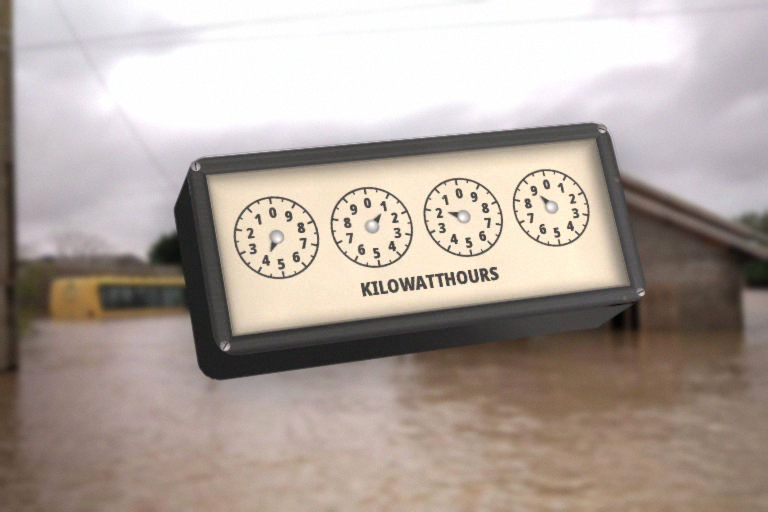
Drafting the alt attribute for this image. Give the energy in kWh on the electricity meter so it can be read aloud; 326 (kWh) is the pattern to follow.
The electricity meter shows 4119 (kWh)
